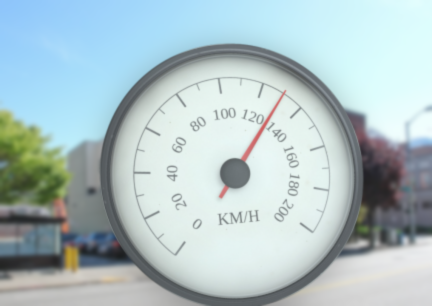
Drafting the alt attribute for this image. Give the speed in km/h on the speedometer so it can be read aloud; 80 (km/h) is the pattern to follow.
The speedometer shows 130 (km/h)
